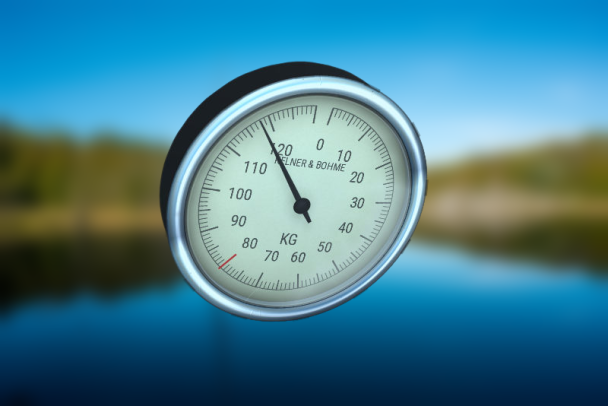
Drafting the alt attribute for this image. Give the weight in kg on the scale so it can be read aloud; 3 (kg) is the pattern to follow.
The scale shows 118 (kg)
